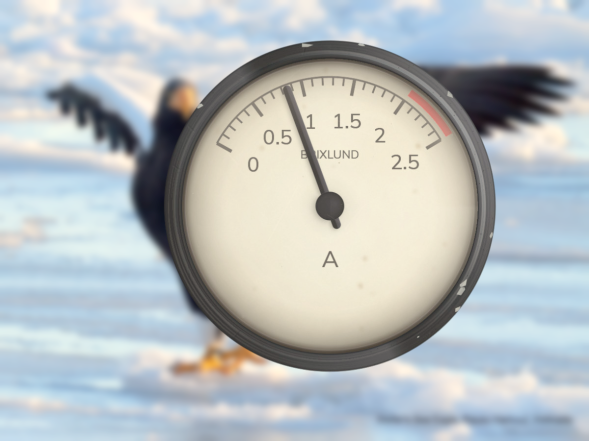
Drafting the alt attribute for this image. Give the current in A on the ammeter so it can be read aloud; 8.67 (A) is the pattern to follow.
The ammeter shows 0.85 (A)
